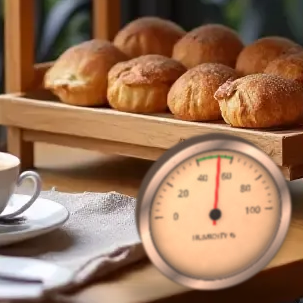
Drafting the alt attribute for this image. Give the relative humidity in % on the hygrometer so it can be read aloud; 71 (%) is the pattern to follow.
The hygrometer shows 52 (%)
